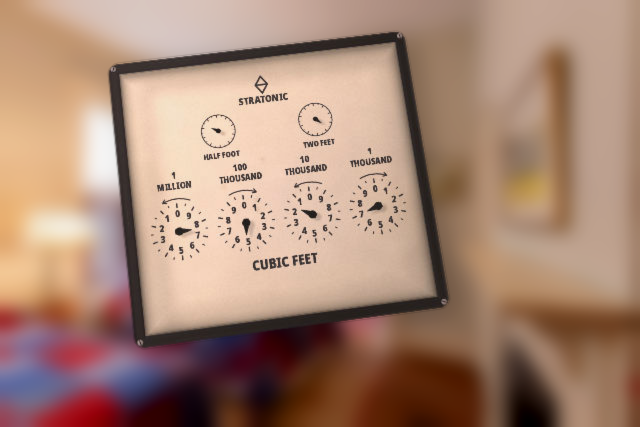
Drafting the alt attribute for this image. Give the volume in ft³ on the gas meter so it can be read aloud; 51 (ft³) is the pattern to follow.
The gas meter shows 751700 (ft³)
